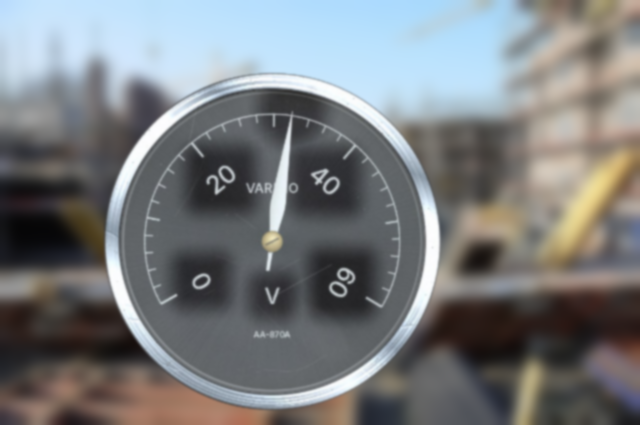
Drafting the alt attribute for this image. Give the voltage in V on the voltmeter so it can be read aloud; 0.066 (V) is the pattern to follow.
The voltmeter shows 32 (V)
